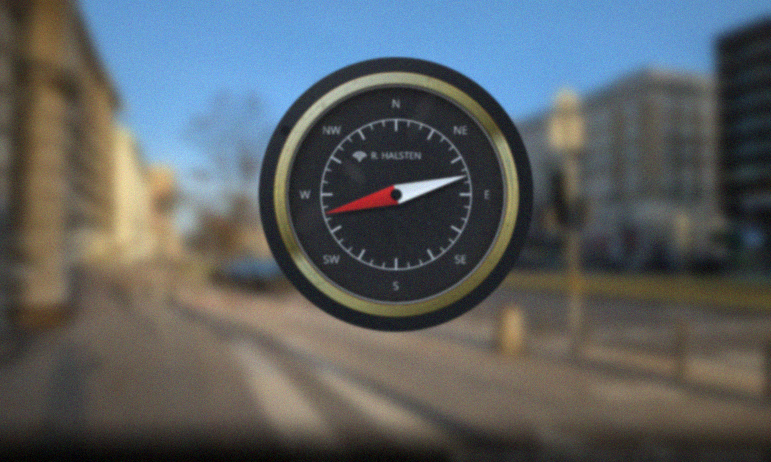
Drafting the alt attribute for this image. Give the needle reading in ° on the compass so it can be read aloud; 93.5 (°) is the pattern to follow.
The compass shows 255 (°)
